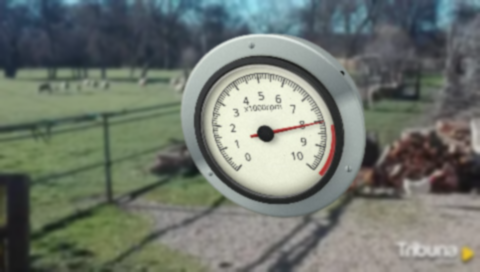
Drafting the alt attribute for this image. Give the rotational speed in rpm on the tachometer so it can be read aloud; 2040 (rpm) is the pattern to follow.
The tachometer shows 8000 (rpm)
